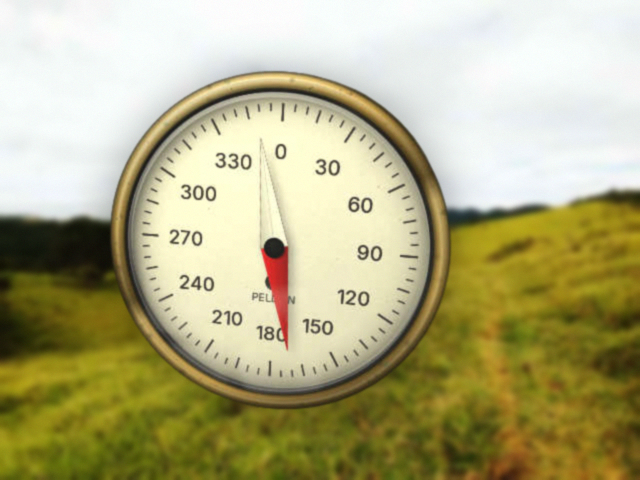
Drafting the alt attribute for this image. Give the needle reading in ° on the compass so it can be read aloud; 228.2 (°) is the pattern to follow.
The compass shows 170 (°)
